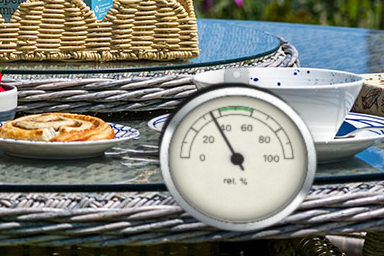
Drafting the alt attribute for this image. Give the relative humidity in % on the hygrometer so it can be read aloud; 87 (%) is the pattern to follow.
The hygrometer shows 35 (%)
